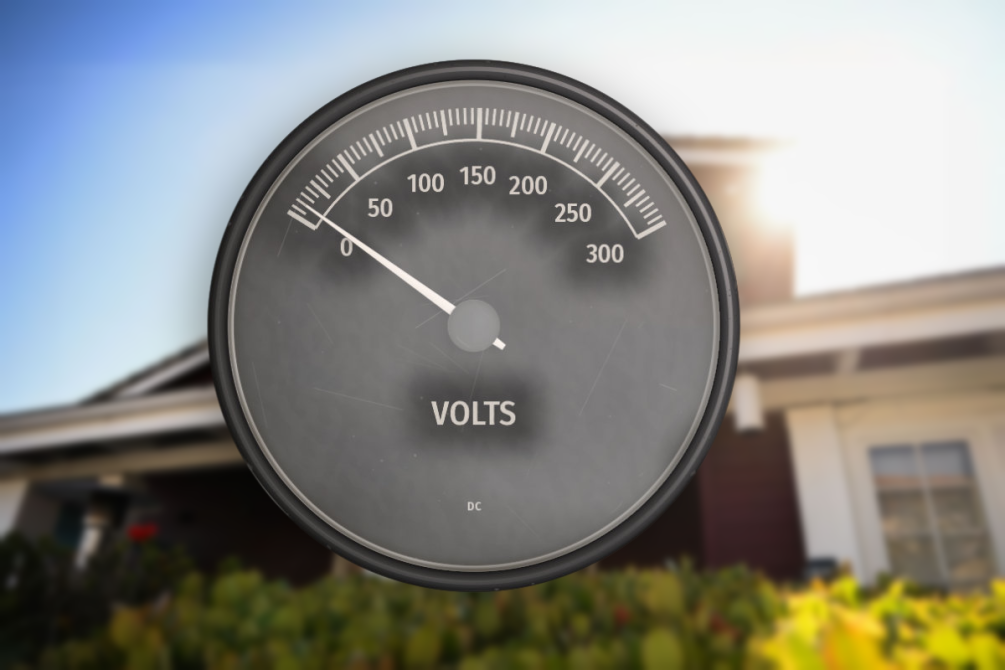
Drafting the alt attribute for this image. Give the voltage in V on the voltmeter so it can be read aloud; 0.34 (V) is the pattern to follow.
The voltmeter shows 10 (V)
